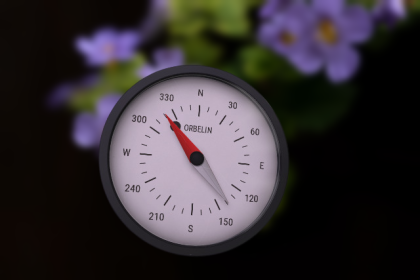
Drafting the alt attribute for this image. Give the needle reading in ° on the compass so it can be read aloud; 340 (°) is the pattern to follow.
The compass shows 320 (°)
